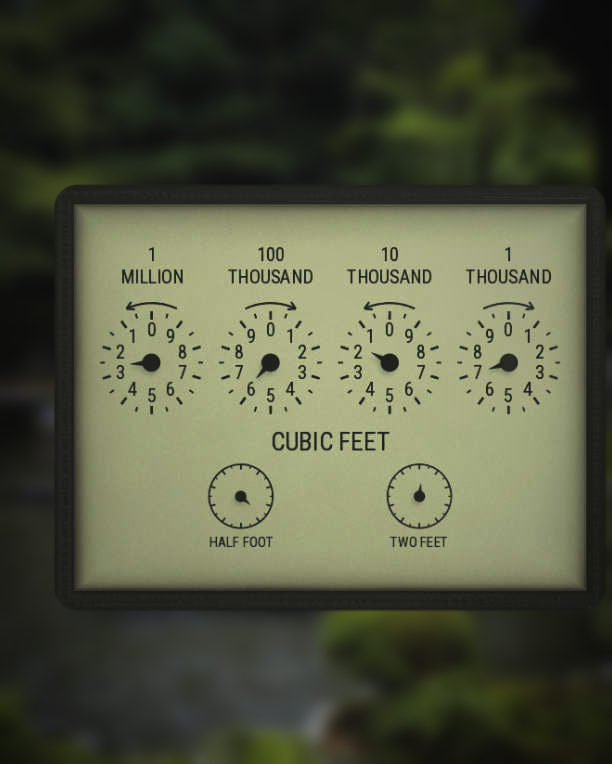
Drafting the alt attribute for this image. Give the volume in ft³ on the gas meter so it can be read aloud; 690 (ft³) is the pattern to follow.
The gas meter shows 261700 (ft³)
